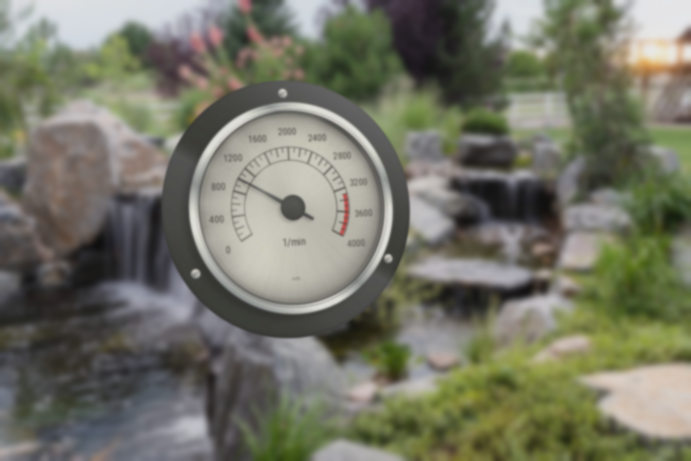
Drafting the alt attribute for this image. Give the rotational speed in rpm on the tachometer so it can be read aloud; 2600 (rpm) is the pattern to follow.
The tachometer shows 1000 (rpm)
